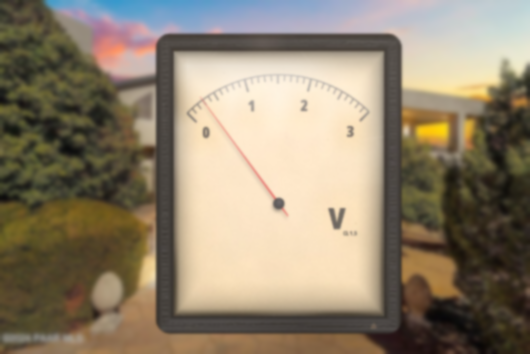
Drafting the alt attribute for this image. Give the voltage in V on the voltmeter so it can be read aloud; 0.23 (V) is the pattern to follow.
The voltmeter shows 0.3 (V)
